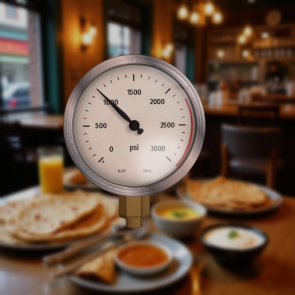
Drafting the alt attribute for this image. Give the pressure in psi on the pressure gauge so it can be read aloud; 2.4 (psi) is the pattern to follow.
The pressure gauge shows 1000 (psi)
